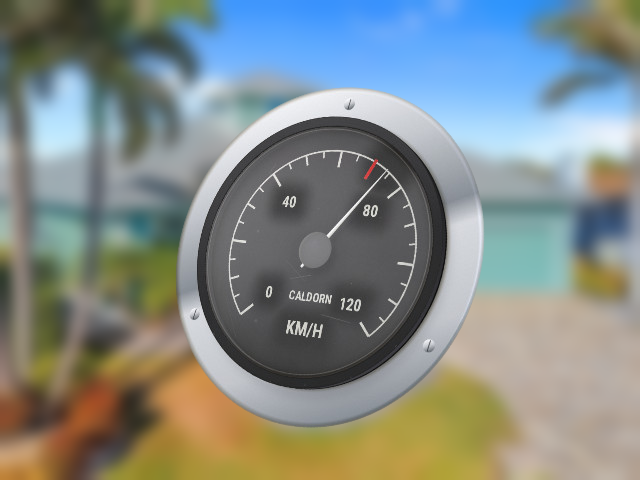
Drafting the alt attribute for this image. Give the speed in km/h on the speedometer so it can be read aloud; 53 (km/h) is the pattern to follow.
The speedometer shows 75 (km/h)
